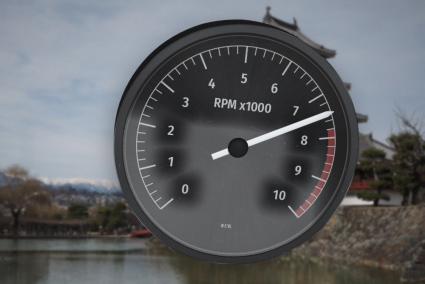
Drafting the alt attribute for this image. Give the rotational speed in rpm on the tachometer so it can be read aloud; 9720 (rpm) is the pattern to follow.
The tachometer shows 7400 (rpm)
